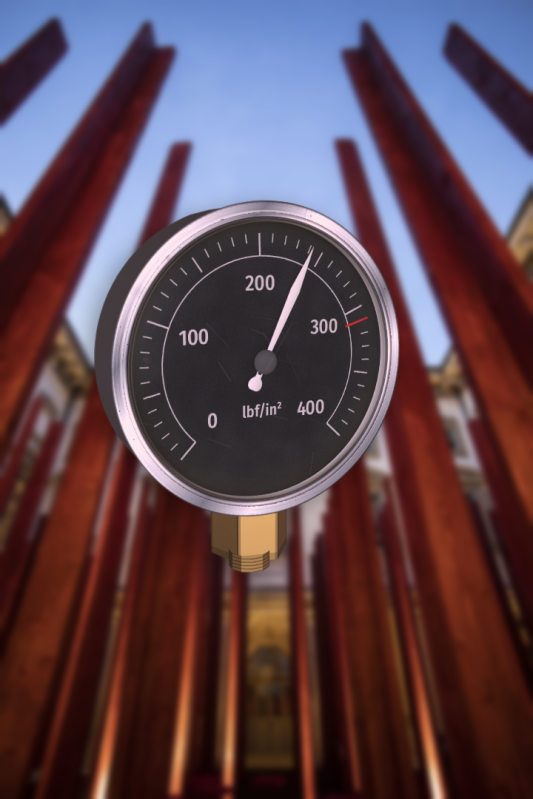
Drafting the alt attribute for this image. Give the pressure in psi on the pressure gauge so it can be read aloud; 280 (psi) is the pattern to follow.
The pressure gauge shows 240 (psi)
